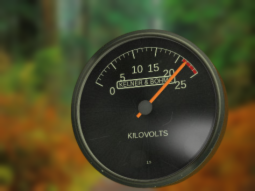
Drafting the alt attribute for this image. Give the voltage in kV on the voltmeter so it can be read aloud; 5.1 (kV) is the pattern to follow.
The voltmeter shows 22 (kV)
